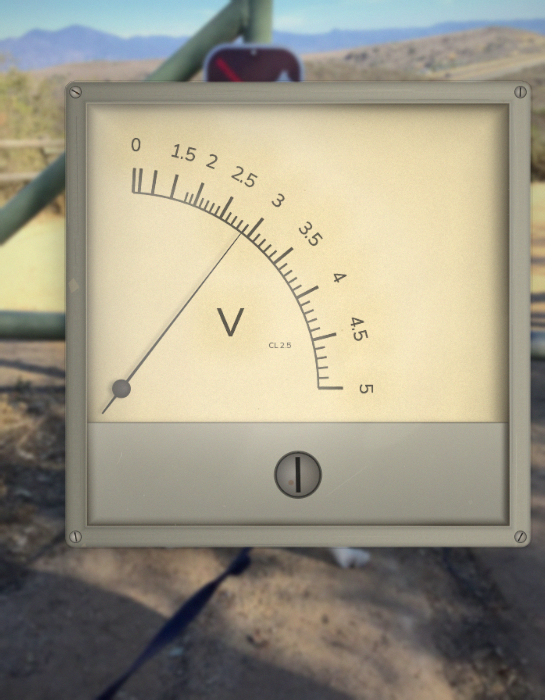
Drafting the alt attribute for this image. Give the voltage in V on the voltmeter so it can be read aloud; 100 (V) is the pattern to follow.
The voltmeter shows 2.9 (V)
